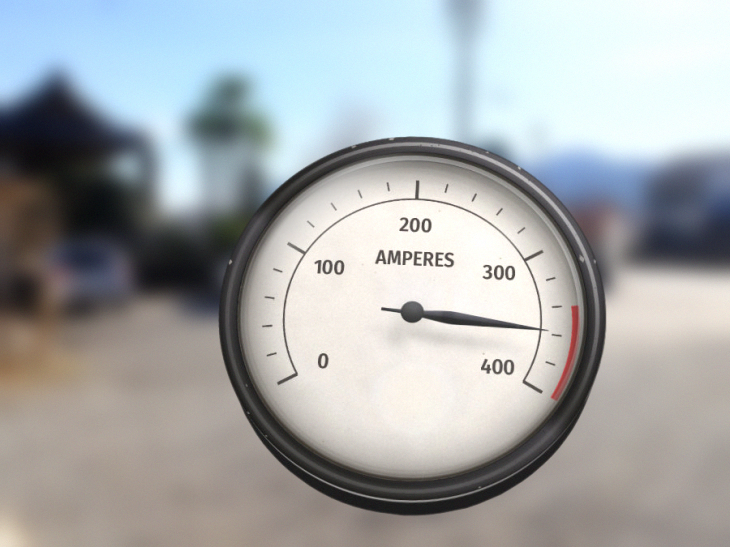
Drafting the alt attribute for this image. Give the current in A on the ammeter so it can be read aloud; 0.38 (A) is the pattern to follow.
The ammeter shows 360 (A)
